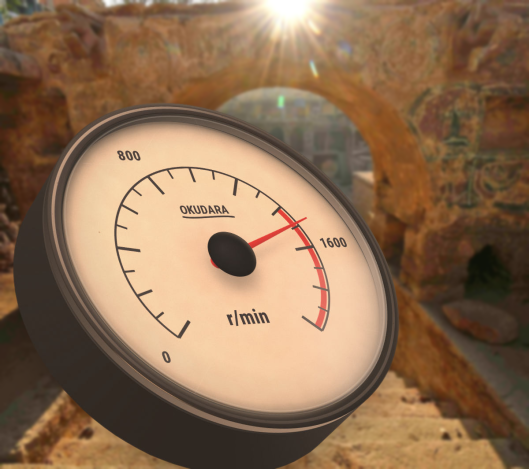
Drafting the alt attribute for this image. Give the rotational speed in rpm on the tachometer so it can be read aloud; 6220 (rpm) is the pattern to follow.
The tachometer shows 1500 (rpm)
